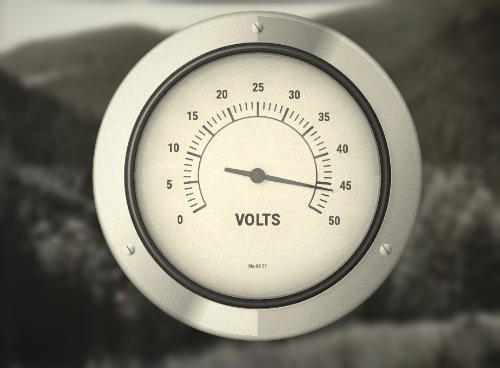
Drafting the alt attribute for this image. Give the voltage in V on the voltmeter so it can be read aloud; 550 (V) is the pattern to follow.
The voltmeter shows 46 (V)
